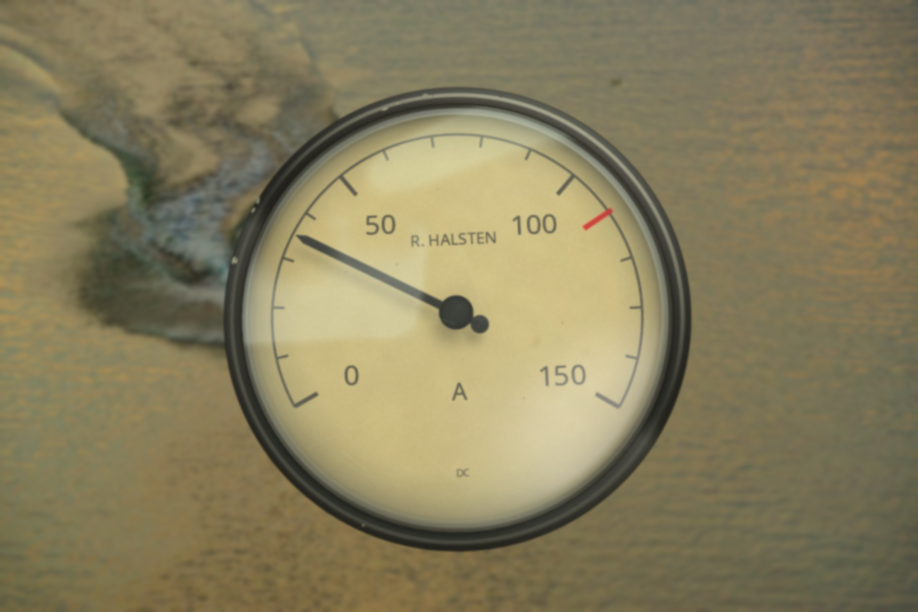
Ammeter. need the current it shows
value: 35 A
